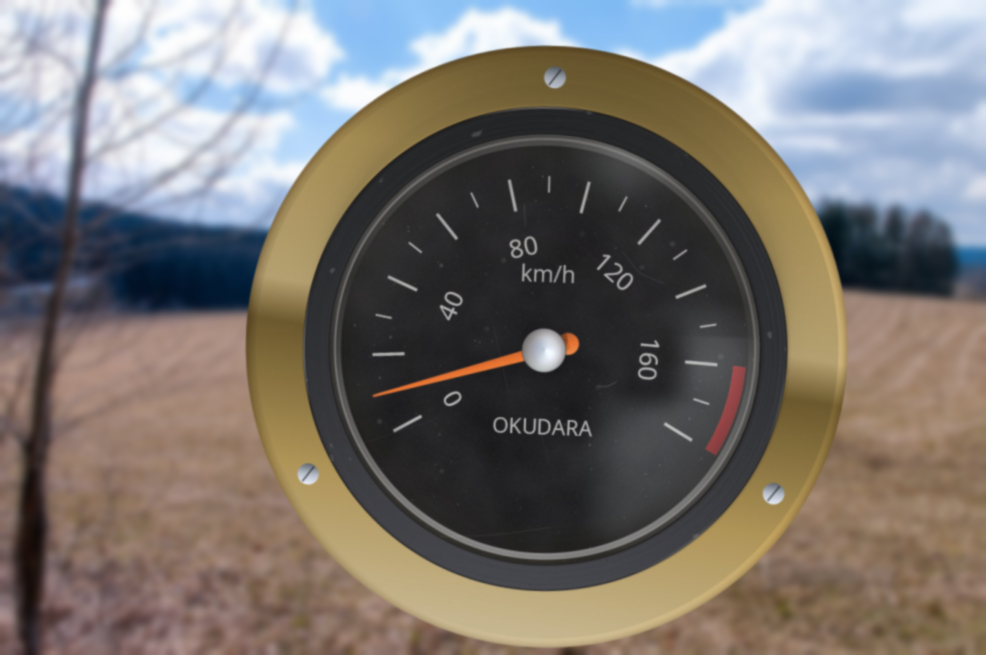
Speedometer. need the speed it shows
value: 10 km/h
